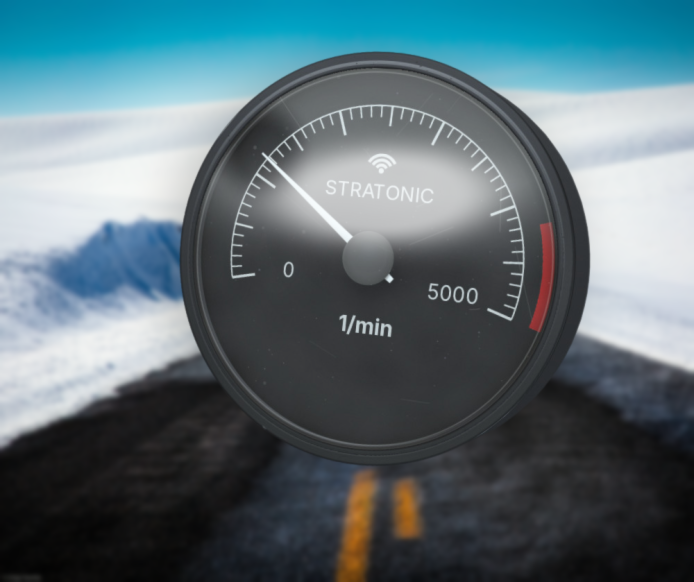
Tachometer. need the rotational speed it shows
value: 1200 rpm
